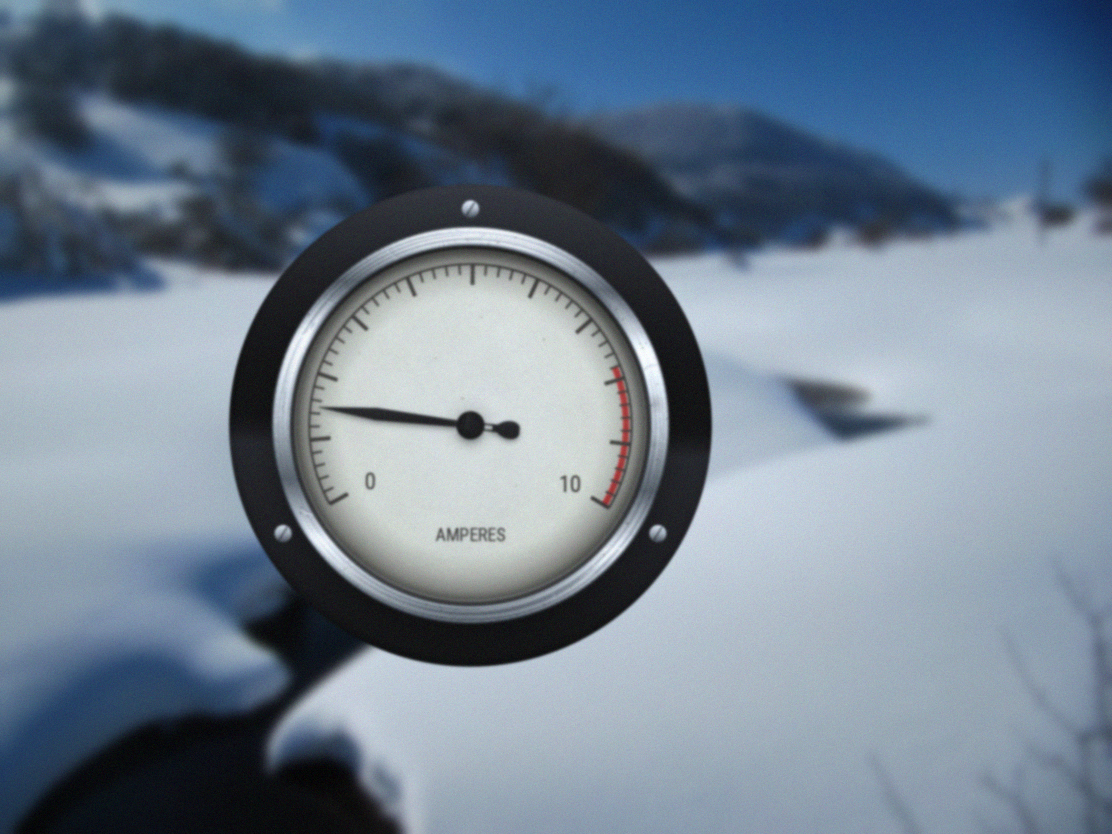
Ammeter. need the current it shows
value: 1.5 A
